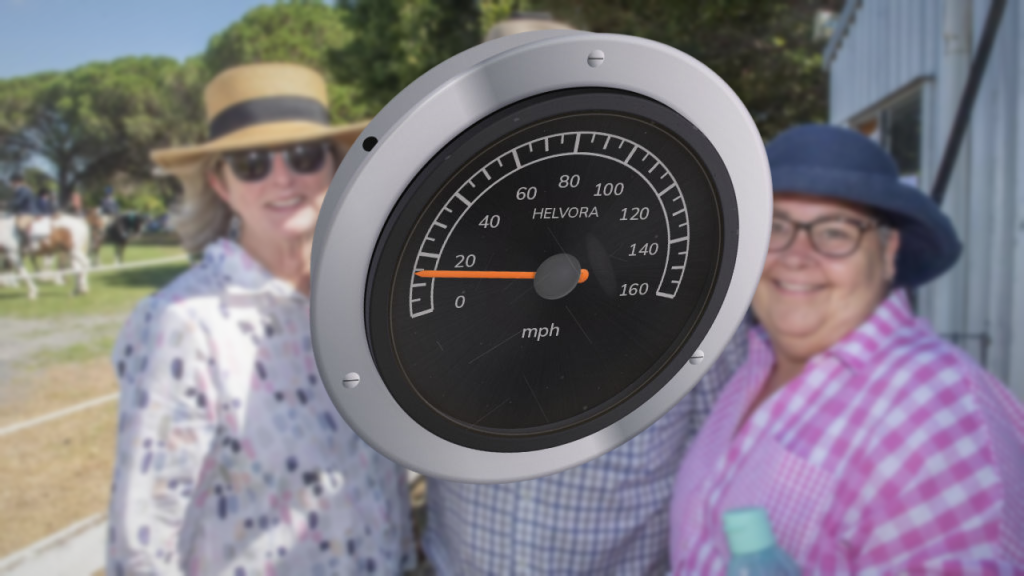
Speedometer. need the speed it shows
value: 15 mph
